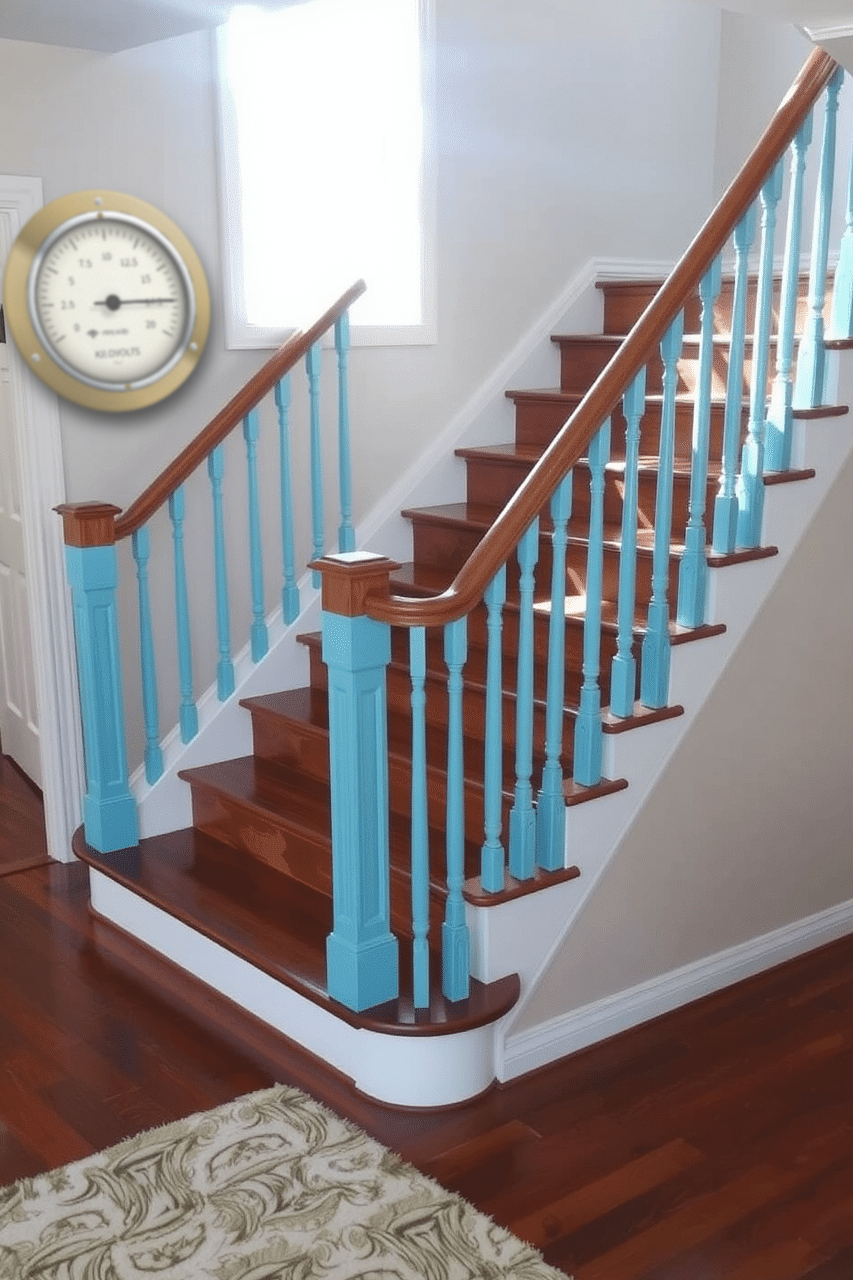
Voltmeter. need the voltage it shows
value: 17.5 kV
